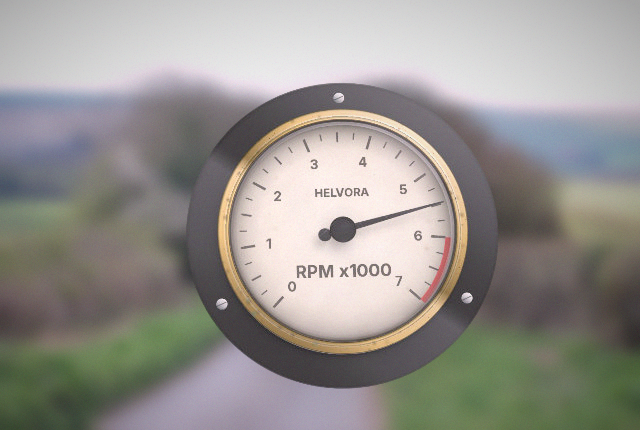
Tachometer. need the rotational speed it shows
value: 5500 rpm
